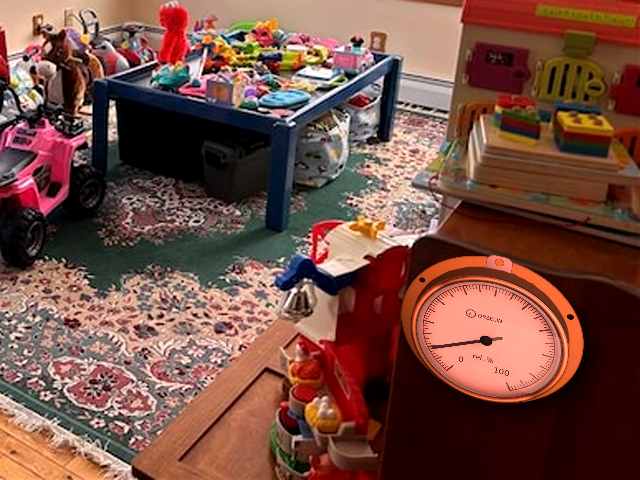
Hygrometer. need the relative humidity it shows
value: 10 %
